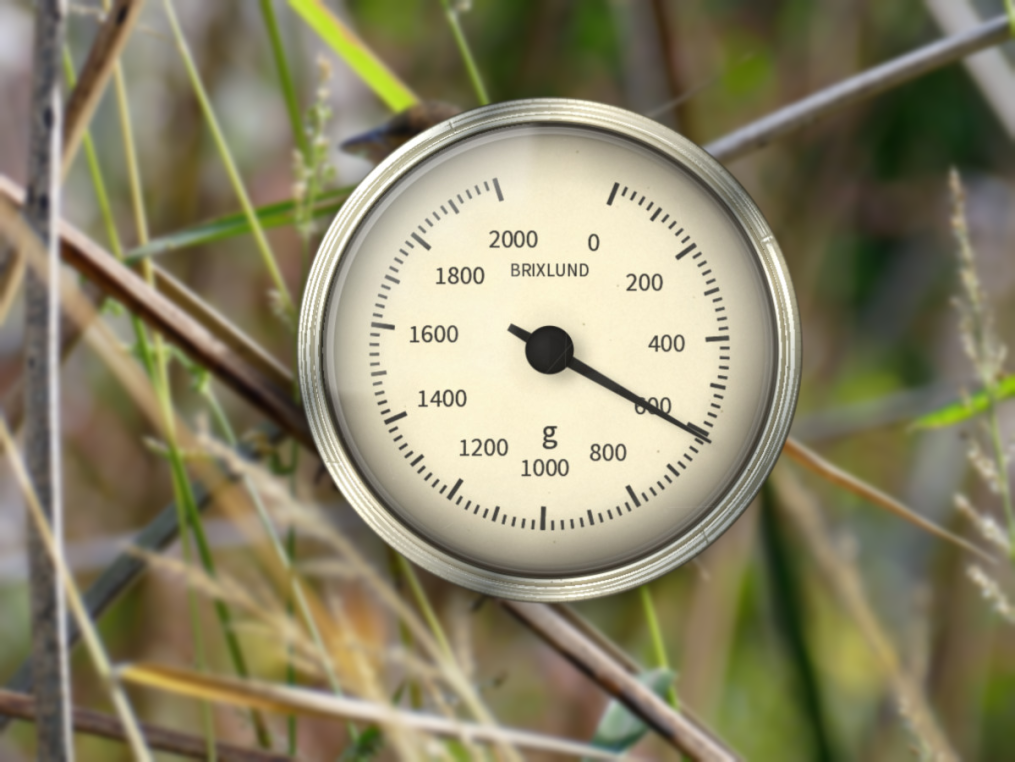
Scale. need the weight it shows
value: 610 g
